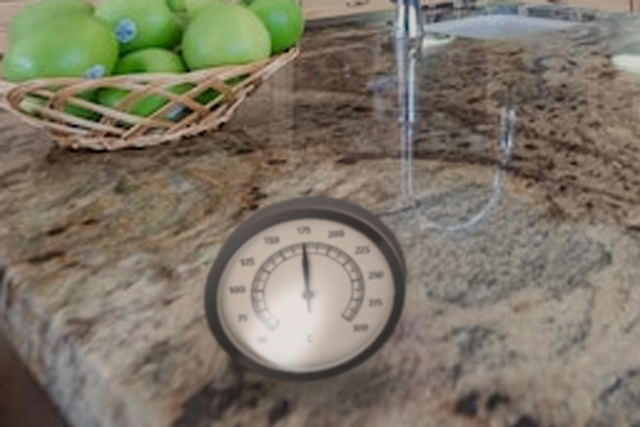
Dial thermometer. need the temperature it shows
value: 175 °C
